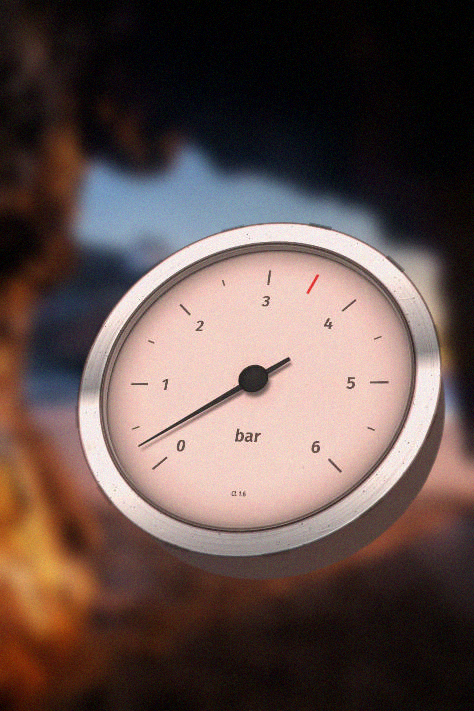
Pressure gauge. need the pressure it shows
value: 0.25 bar
